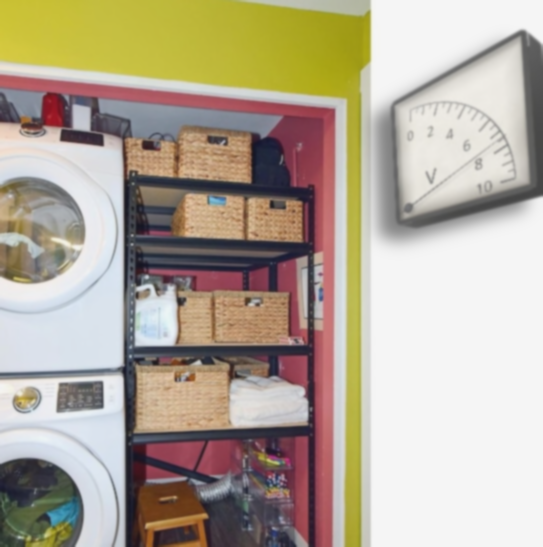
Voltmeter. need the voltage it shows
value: 7.5 V
